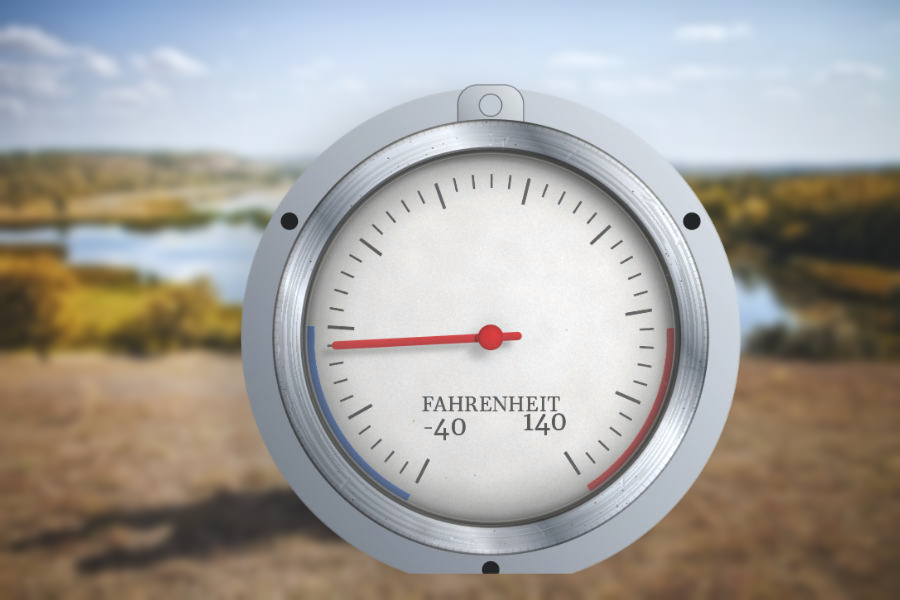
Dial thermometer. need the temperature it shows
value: -4 °F
